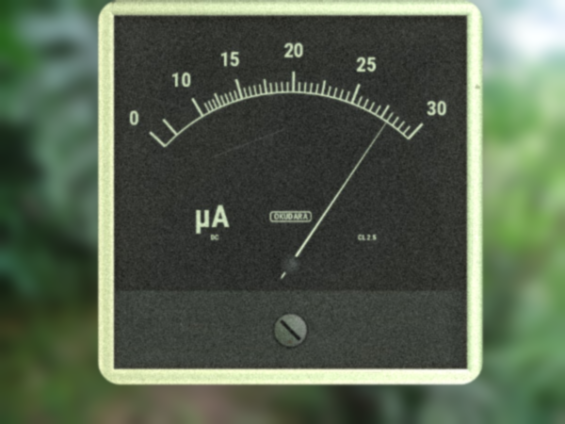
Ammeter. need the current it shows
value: 28 µA
